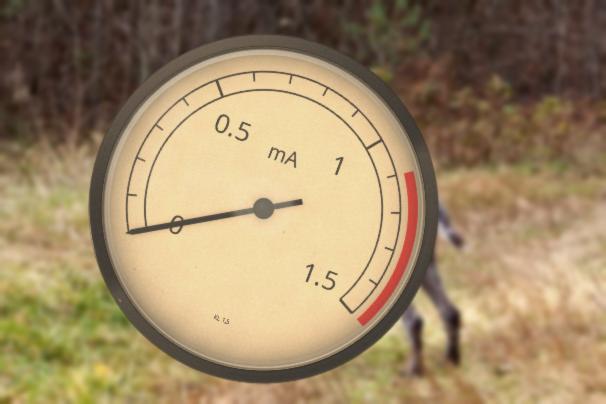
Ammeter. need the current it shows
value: 0 mA
